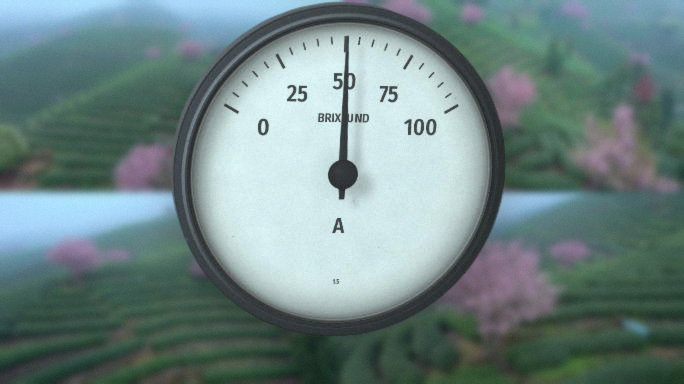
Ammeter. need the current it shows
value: 50 A
